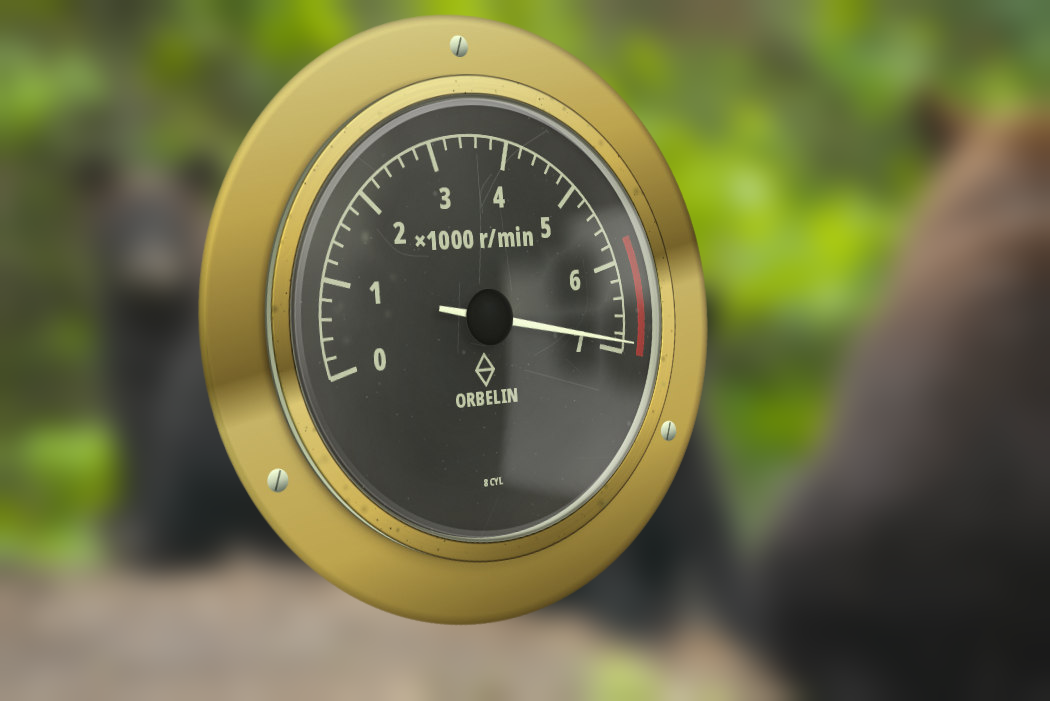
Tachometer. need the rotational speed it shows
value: 6900 rpm
